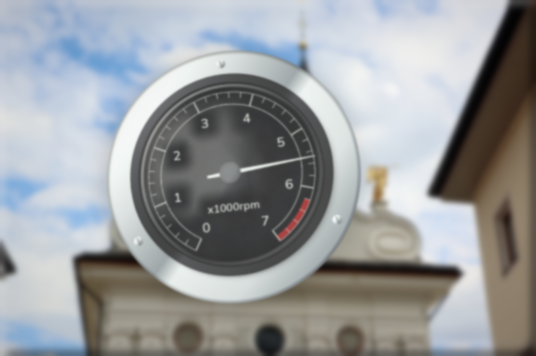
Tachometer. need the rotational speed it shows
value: 5500 rpm
